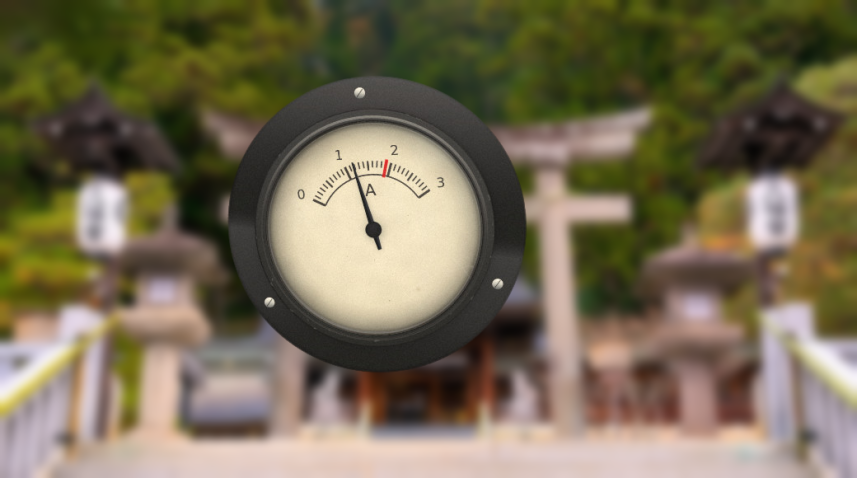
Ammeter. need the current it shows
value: 1.2 A
